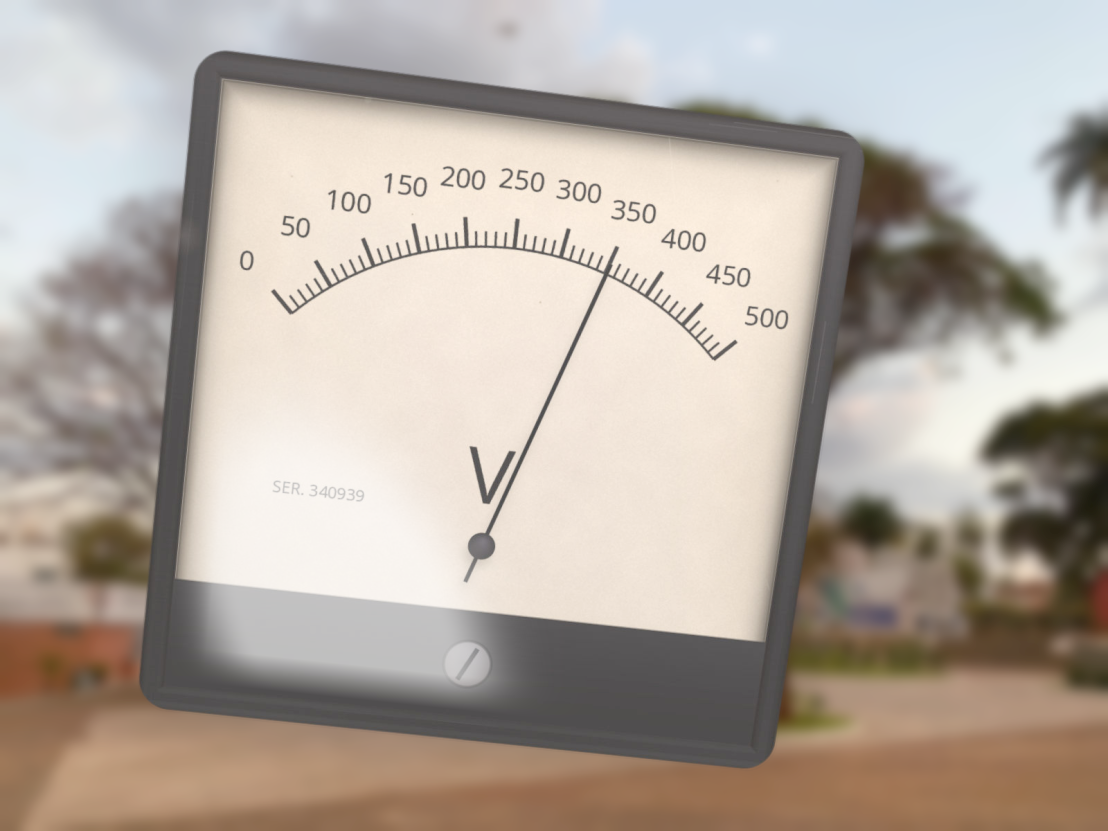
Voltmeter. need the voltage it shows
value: 350 V
